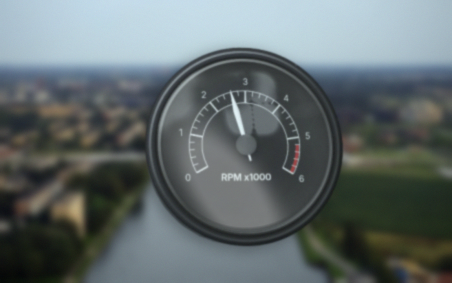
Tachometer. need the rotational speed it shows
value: 2600 rpm
